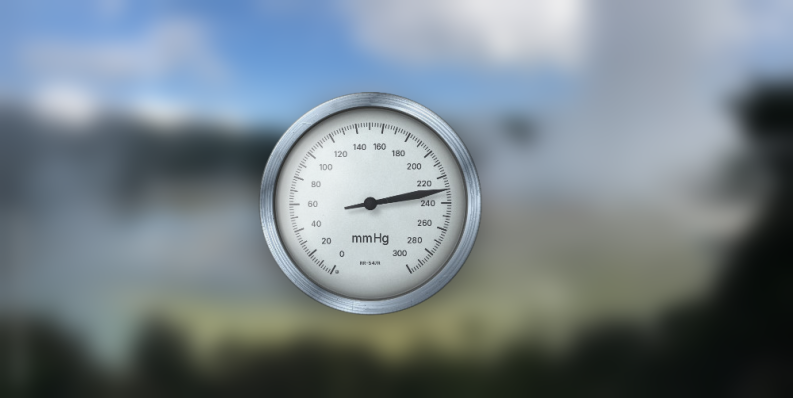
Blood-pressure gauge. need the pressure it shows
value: 230 mmHg
